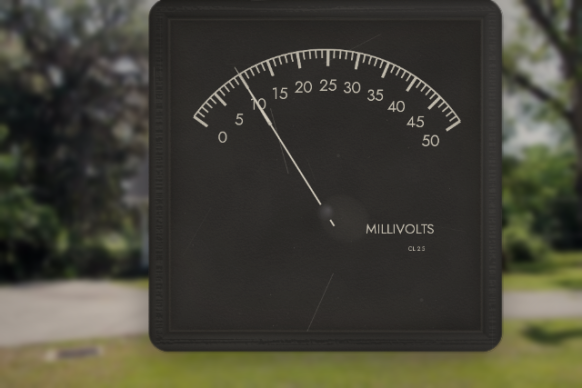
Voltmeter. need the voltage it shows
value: 10 mV
